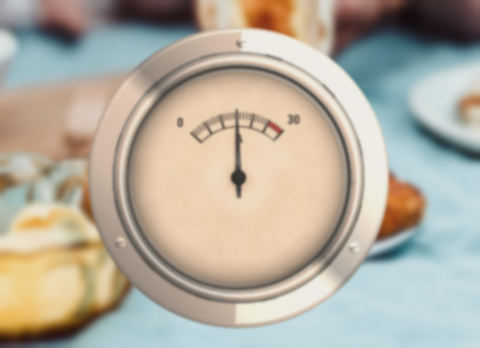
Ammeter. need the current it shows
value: 15 A
